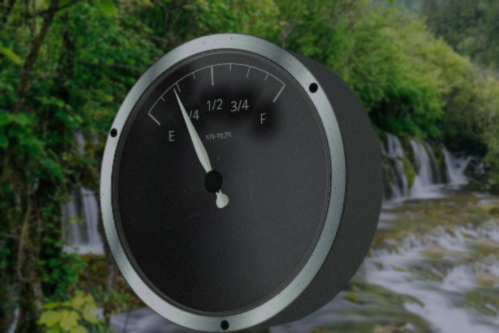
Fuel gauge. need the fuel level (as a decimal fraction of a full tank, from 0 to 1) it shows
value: 0.25
